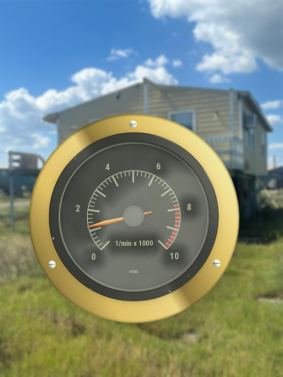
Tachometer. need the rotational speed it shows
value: 1200 rpm
